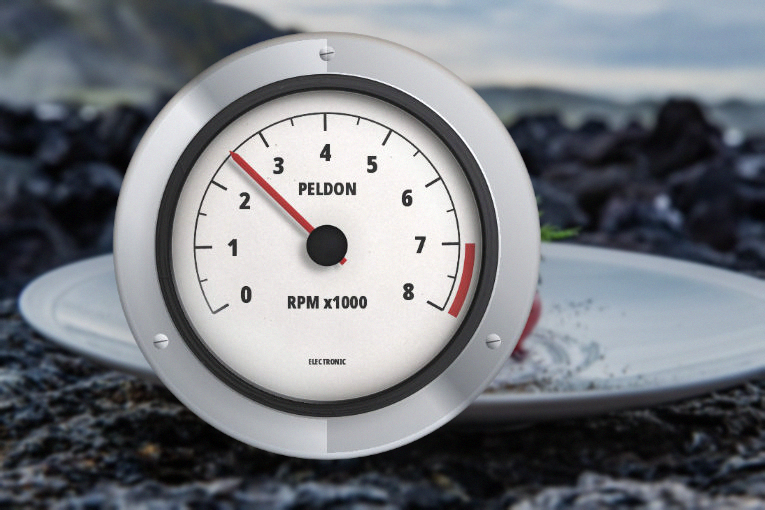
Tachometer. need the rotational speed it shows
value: 2500 rpm
